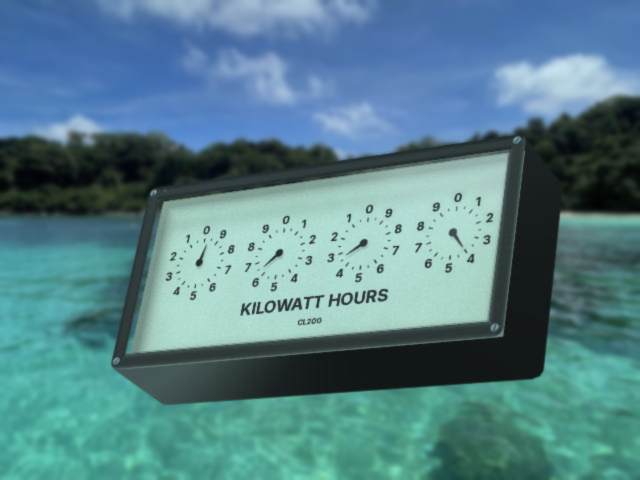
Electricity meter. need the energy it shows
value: 9634 kWh
